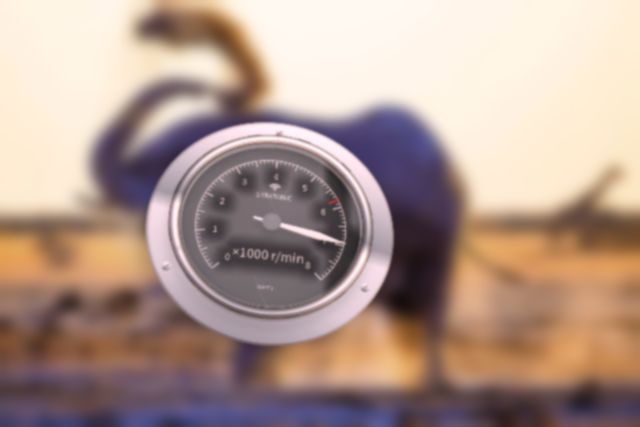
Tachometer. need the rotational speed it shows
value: 7000 rpm
